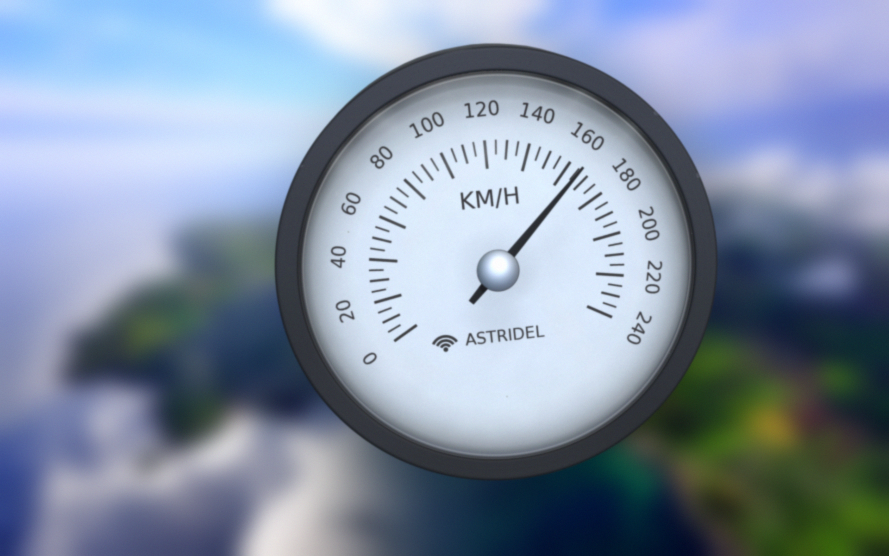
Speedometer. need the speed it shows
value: 165 km/h
